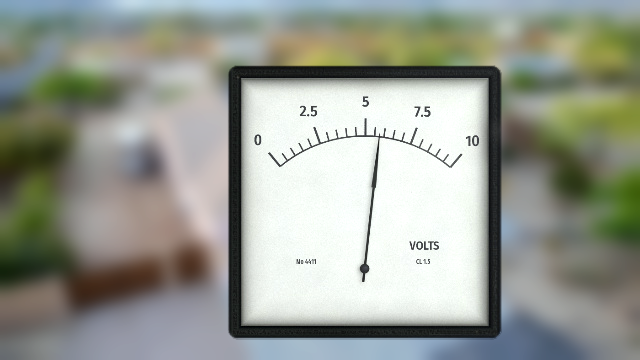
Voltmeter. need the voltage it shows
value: 5.75 V
